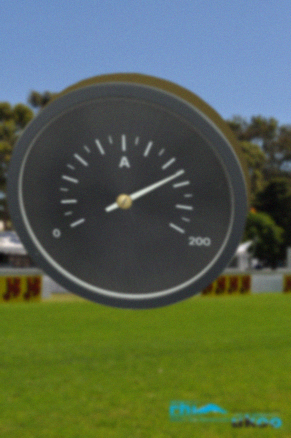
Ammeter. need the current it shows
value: 150 A
